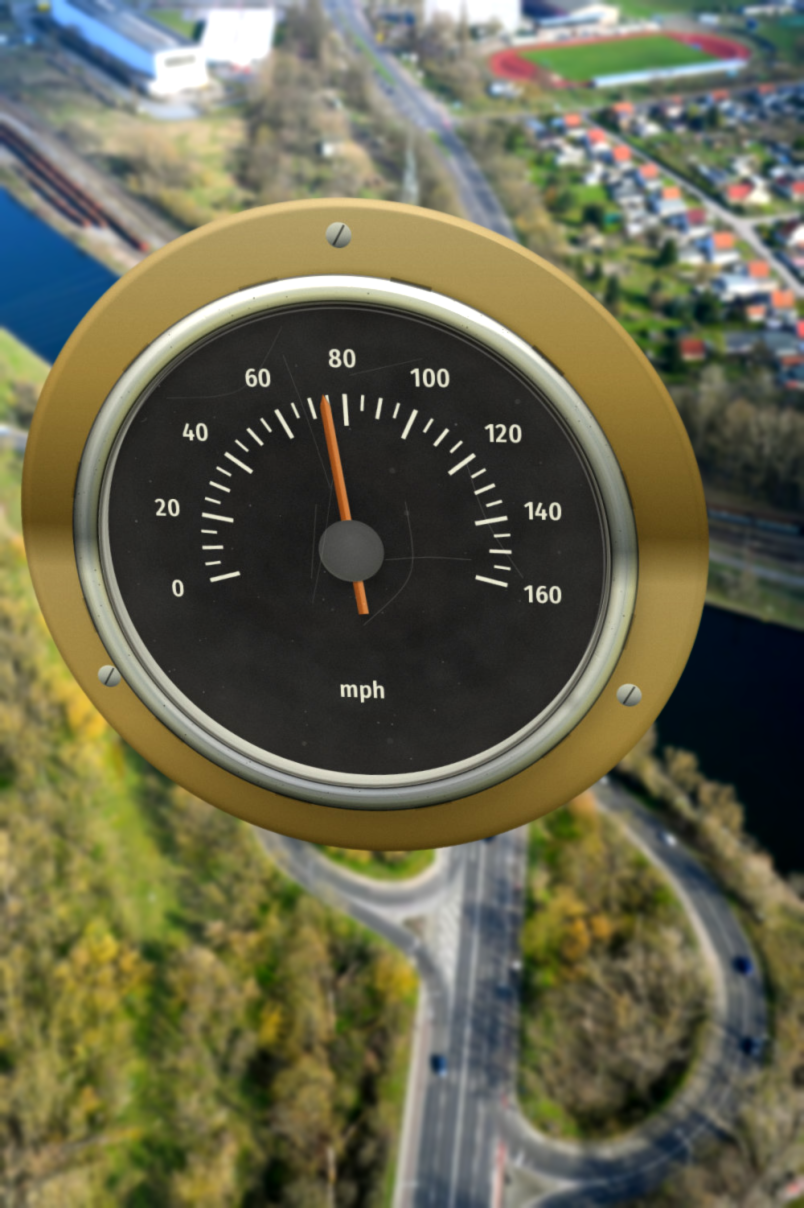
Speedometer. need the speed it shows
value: 75 mph
